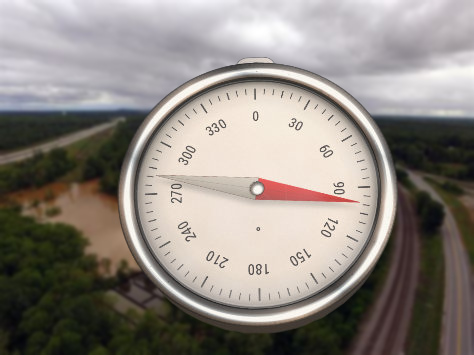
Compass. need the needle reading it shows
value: 100 °
